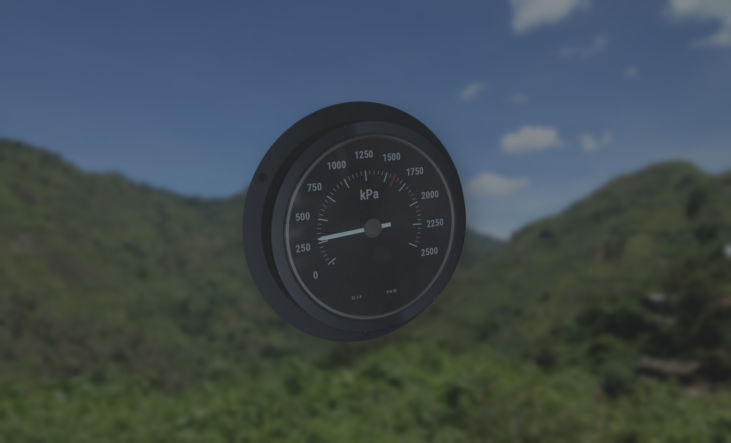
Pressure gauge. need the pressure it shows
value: 300 kPa
